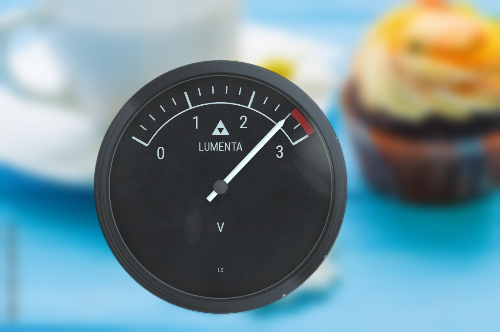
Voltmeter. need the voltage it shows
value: 2.6 V
